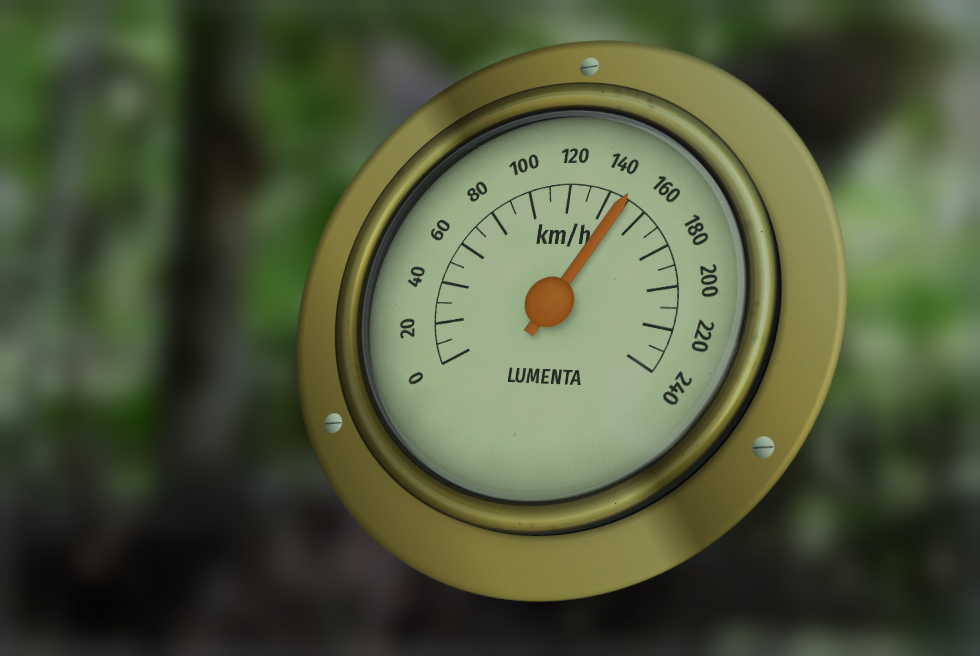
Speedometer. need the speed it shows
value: 150 km/h
